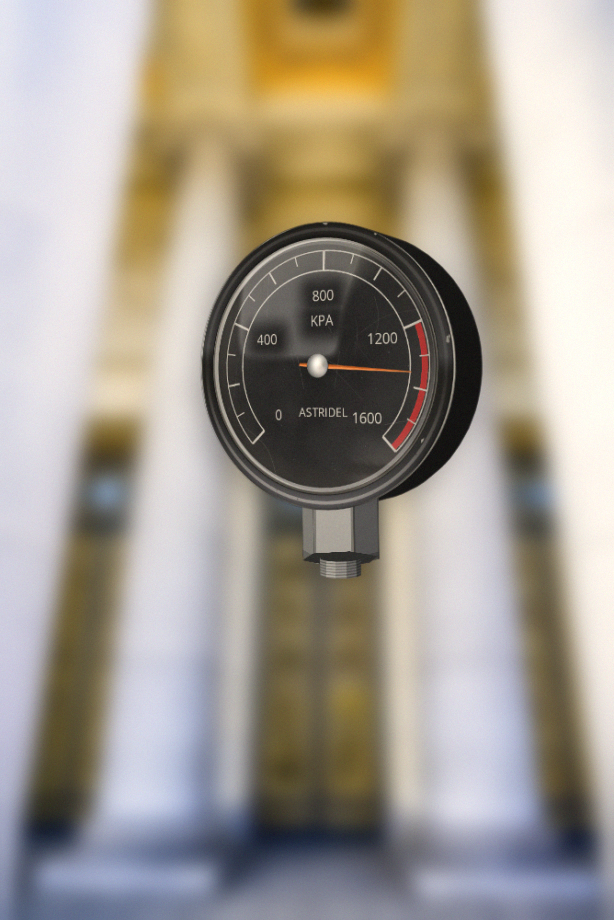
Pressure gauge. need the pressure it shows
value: 1350 kPa
